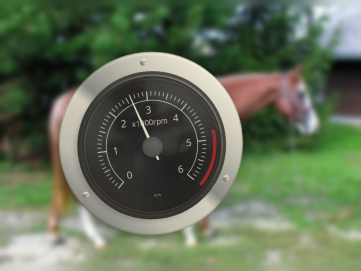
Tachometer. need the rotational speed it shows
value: 2600 rpm
